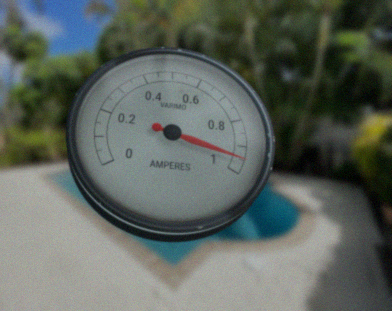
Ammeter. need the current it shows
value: 0.95 A
